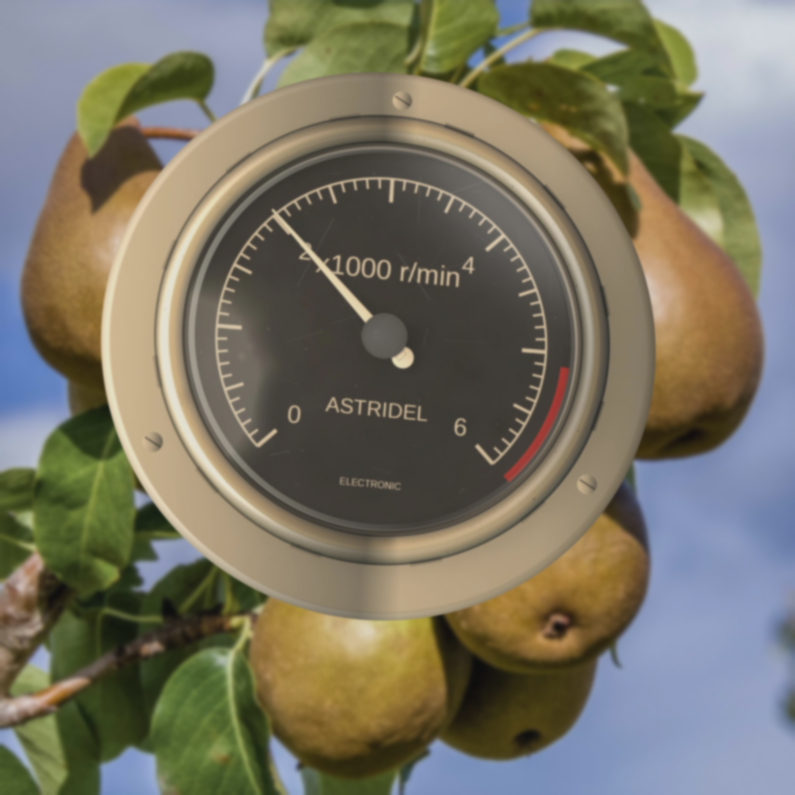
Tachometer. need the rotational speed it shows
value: 2000 rpm
